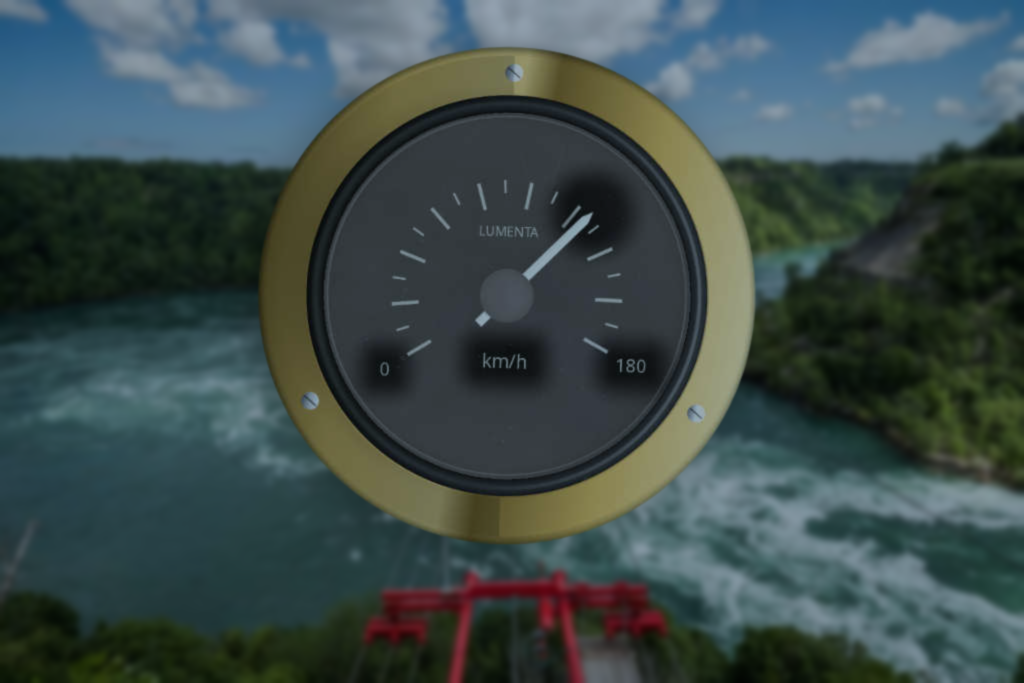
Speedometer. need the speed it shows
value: 125 km/h
